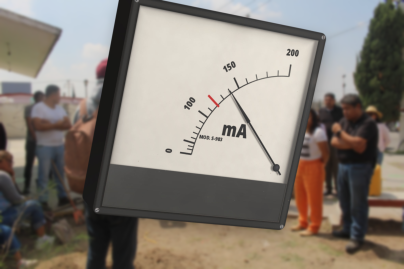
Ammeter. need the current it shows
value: 140 mA
